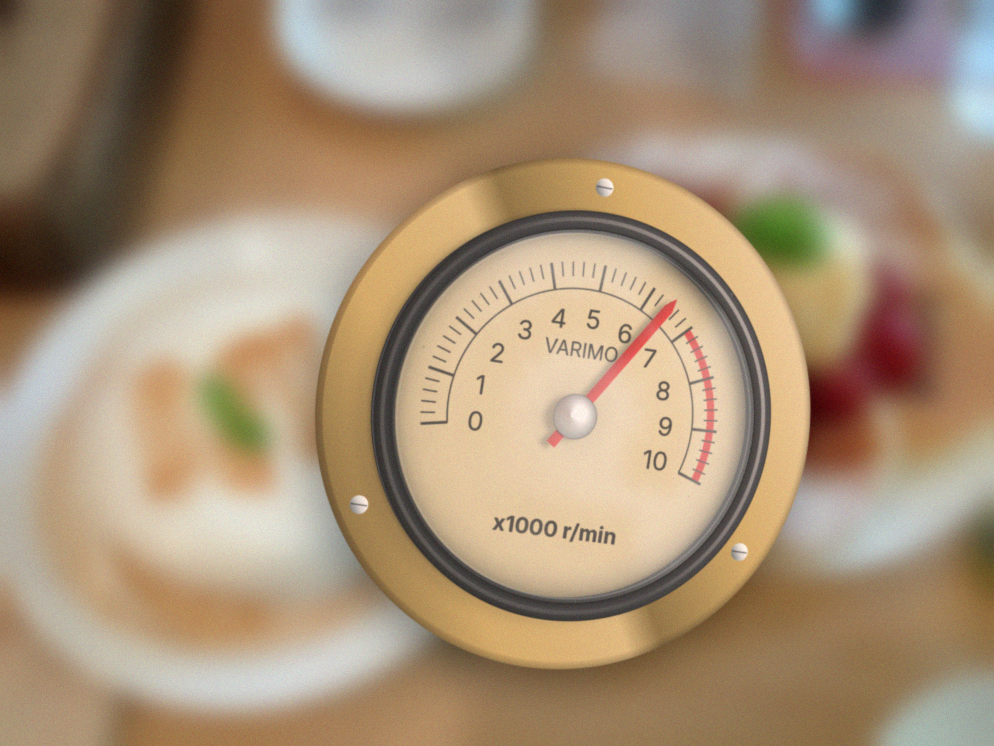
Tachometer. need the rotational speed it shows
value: 6400 rpm
